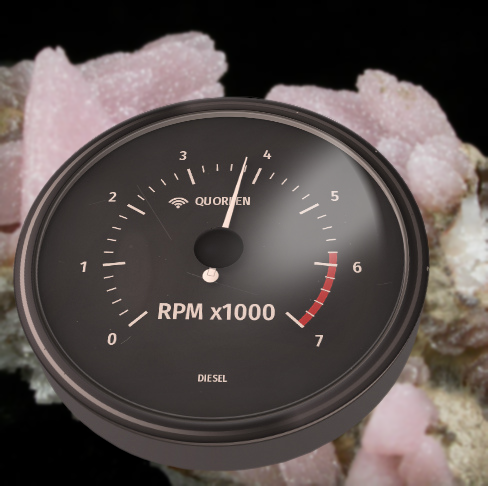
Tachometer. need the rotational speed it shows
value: 3800 rpm
